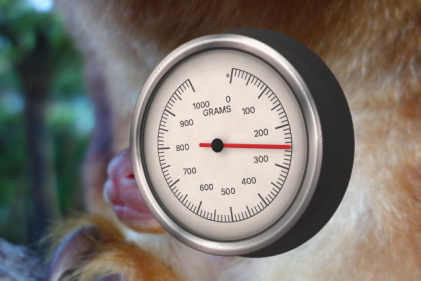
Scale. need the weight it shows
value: 250 g
